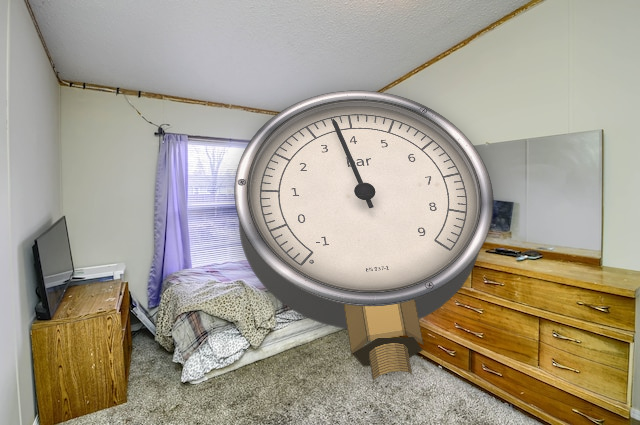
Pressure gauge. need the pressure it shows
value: 3.6 bar
